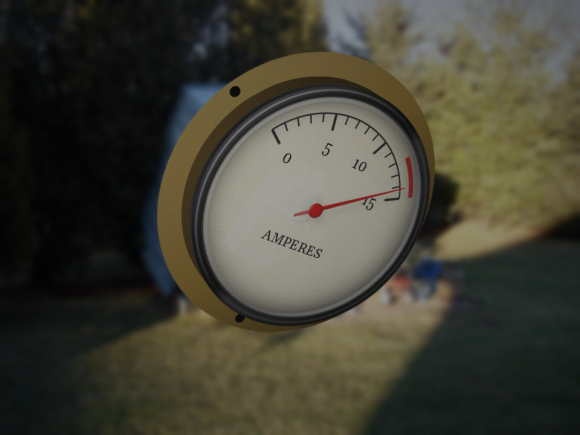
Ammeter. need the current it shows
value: 14 A
